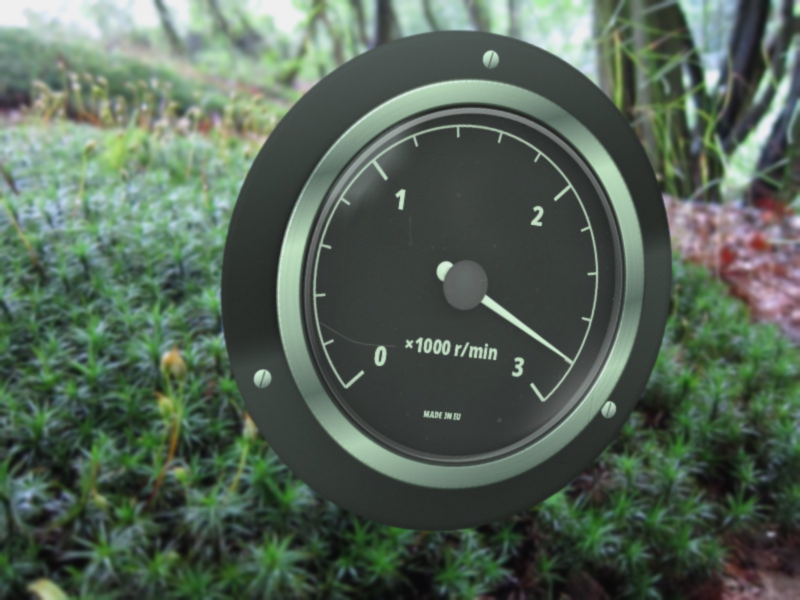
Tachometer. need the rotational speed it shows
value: 2800 rpm
